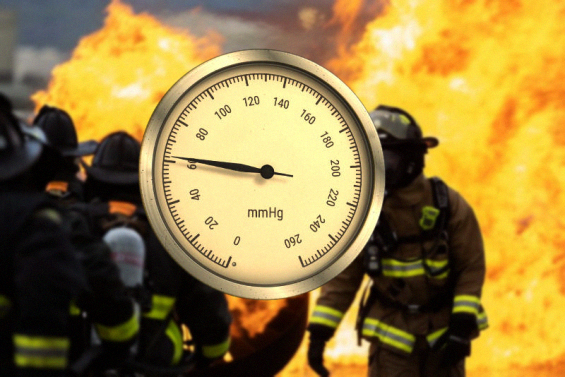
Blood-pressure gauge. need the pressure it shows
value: 62 mmHg
